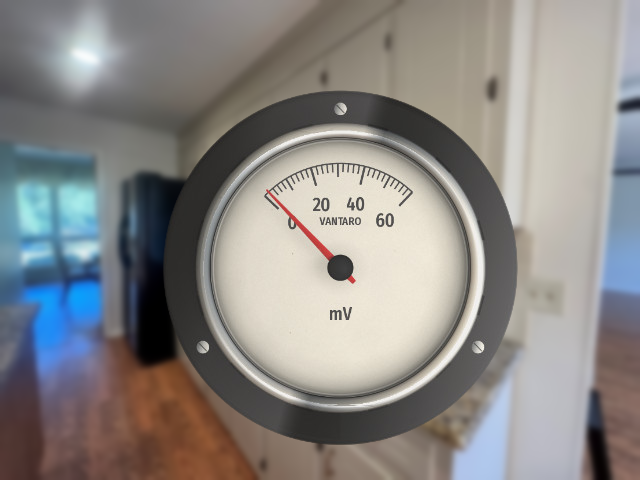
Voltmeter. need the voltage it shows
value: 2 mV
